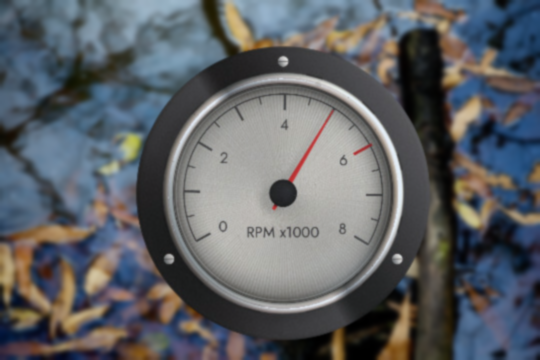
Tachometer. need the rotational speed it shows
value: 5000 rpm
